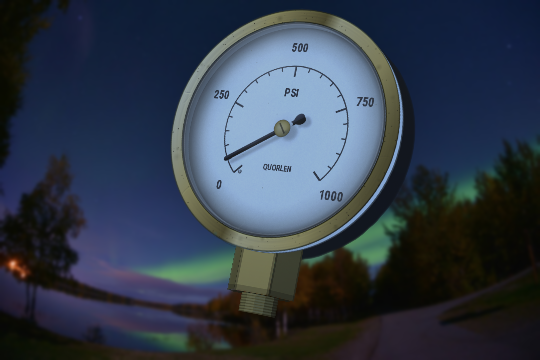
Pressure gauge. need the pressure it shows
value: 50 psi
